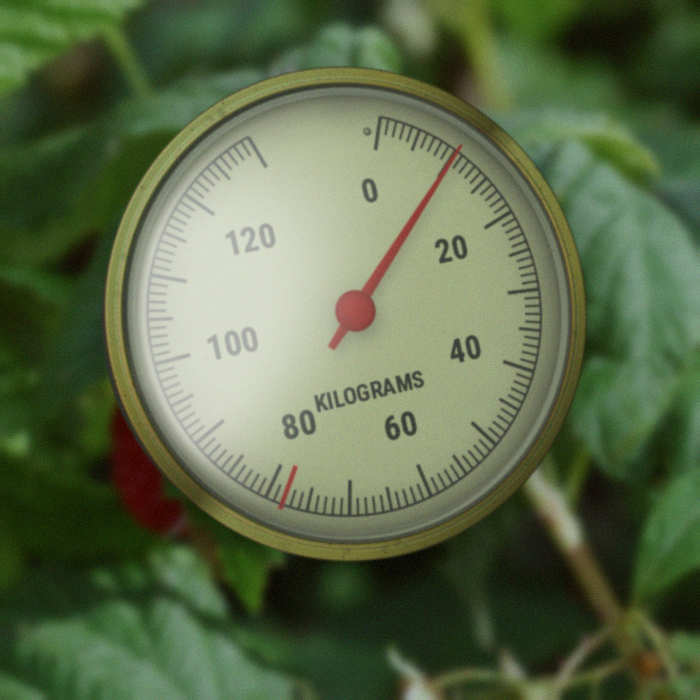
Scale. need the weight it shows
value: 10 kg
